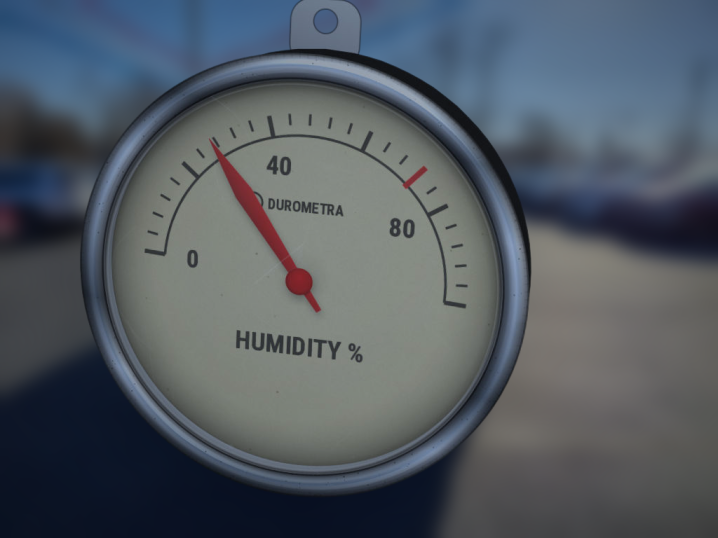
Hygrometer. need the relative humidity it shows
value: 28 %
